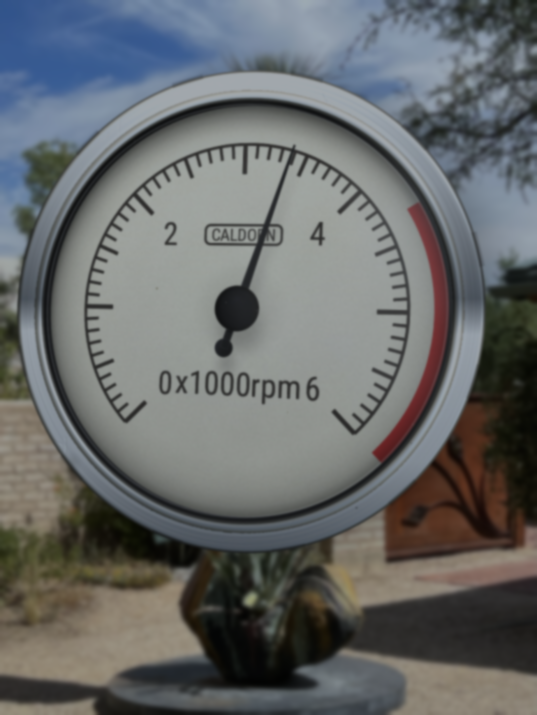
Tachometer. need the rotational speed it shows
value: 3400 rpm
